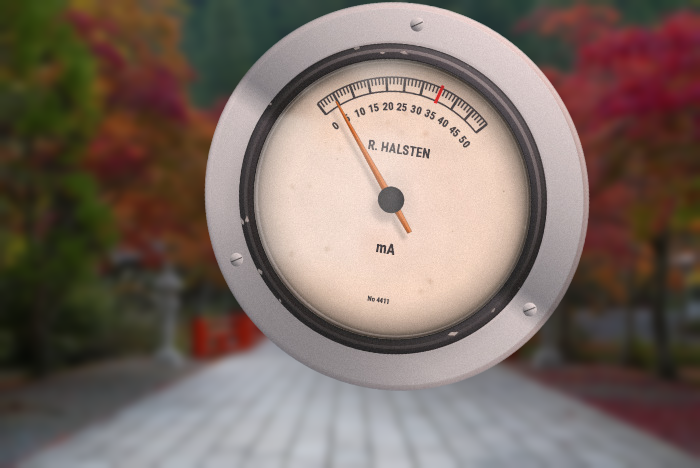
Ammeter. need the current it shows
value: 5 mA
